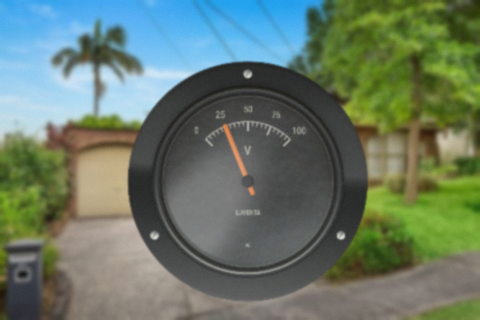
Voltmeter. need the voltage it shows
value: 25 V
